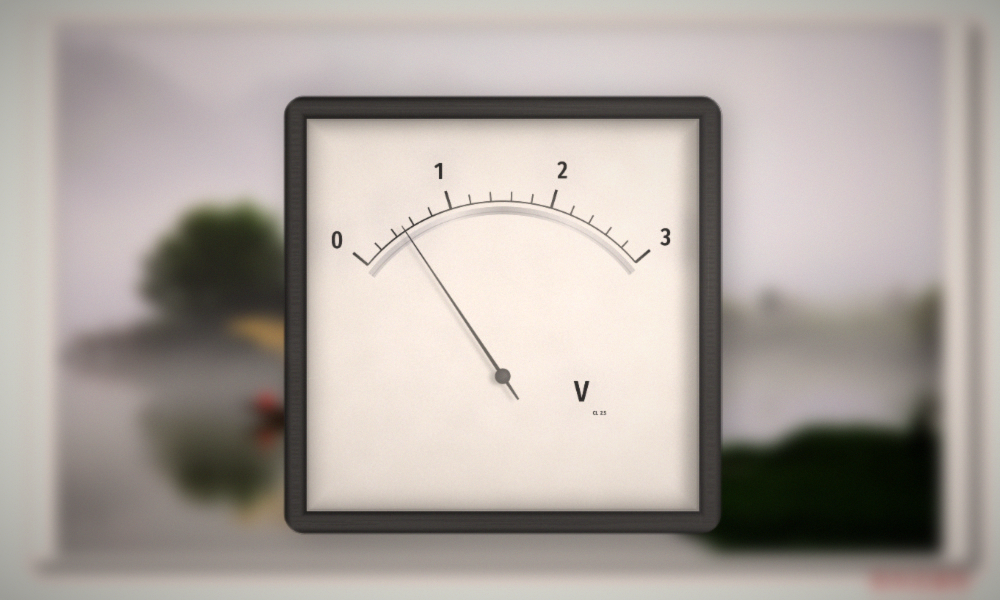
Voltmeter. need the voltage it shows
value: 0.5 V
